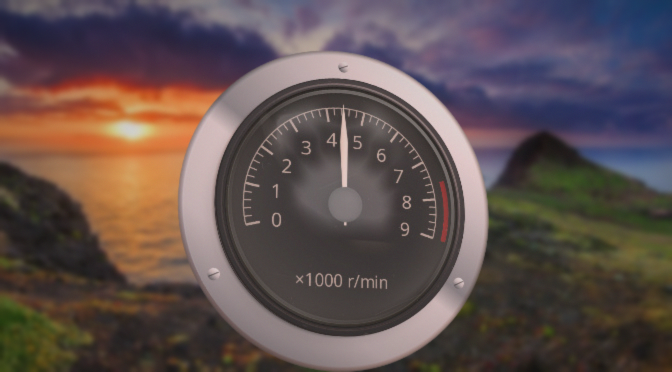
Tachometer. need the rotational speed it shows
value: 4400 rpm
